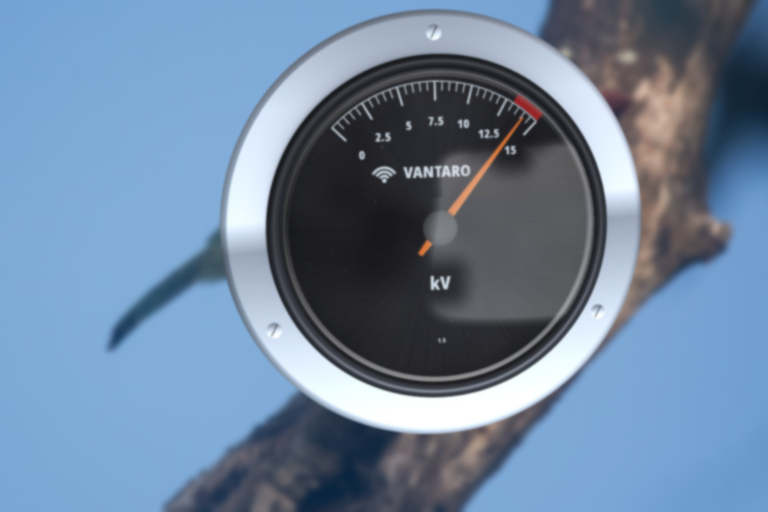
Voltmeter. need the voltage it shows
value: 14 kV
